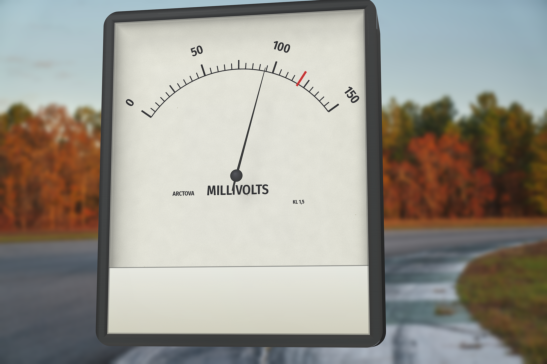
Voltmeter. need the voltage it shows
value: 95 mV
